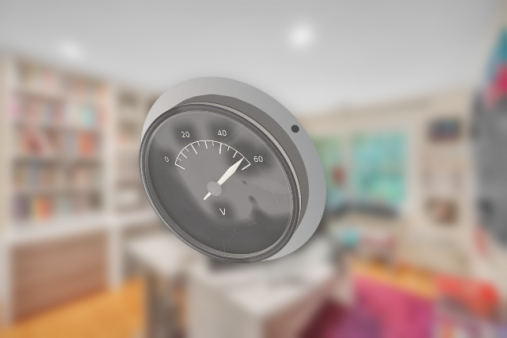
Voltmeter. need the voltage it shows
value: 55 V
